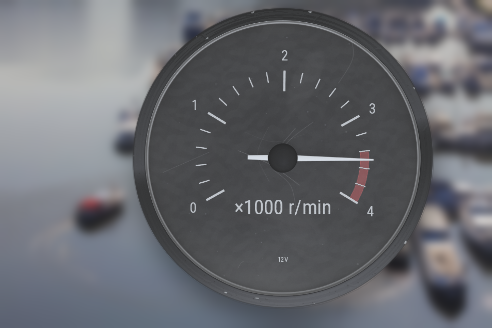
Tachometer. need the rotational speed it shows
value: 3500 rpm
